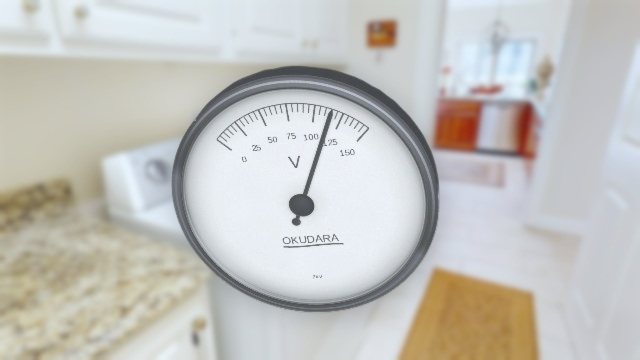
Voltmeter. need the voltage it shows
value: 115 V
